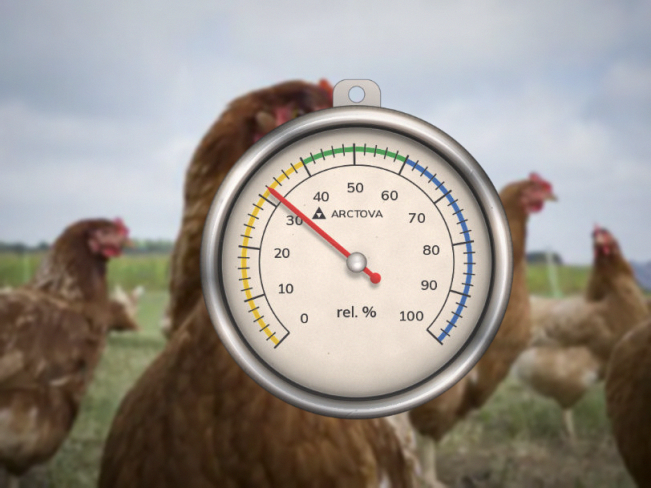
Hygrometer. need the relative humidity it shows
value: 32 %
